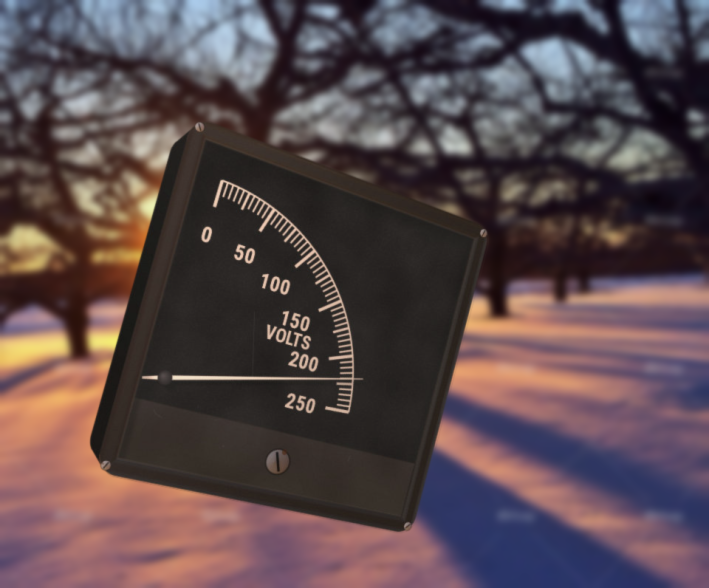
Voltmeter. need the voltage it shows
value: 220 V
